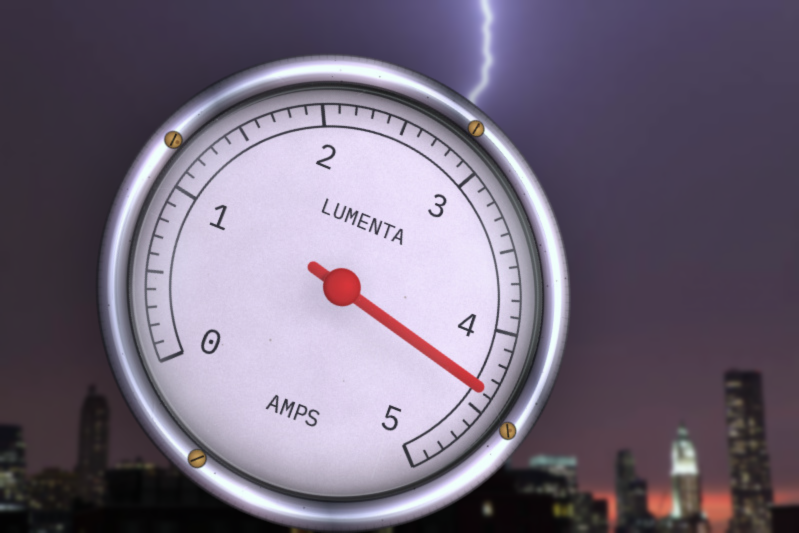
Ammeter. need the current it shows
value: 4.4 A
